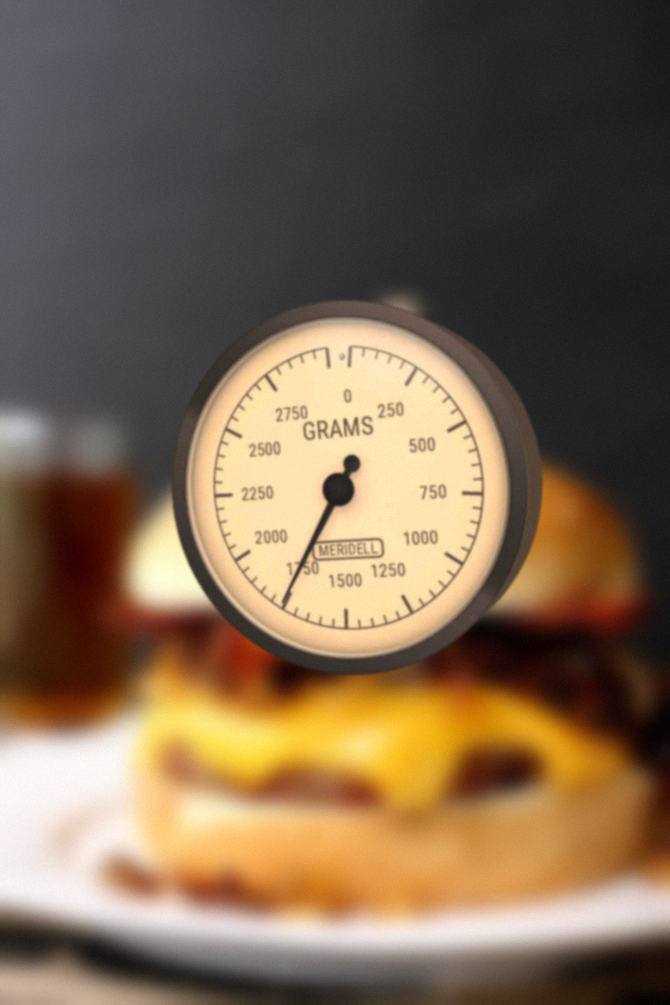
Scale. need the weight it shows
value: 1750 g
